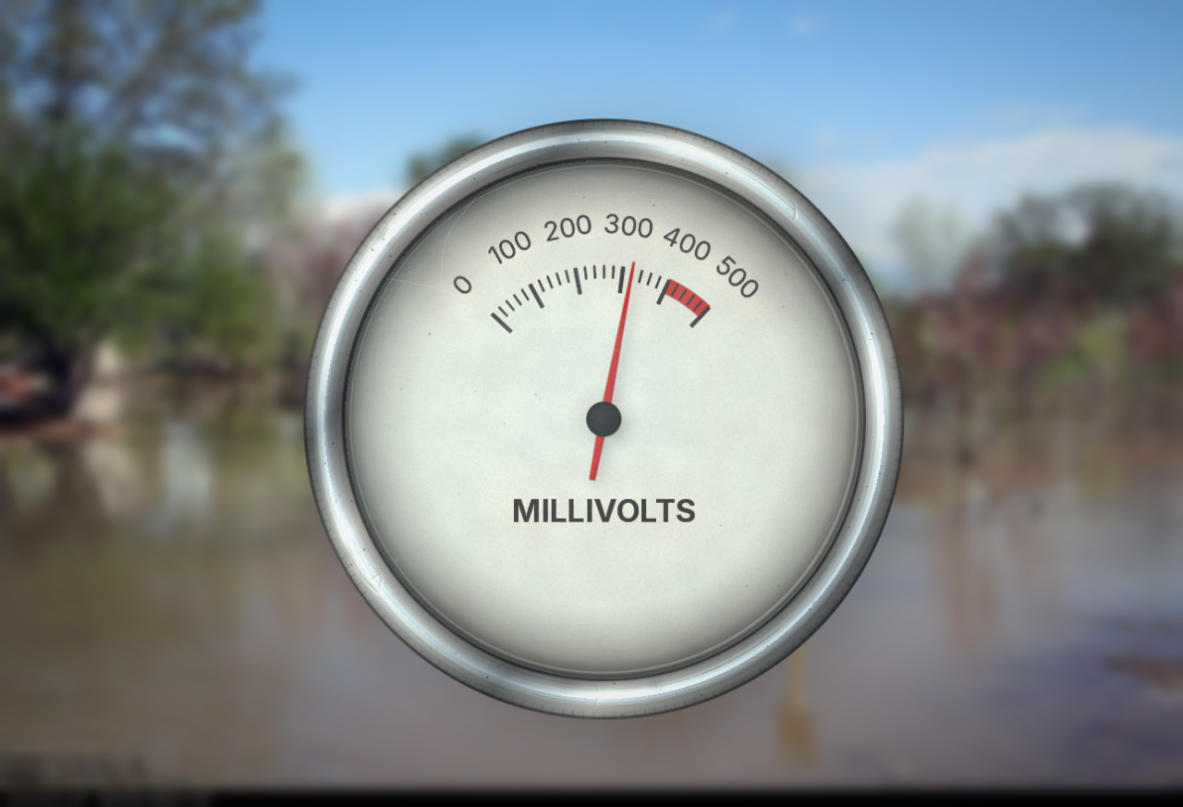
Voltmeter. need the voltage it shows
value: 320 mV
